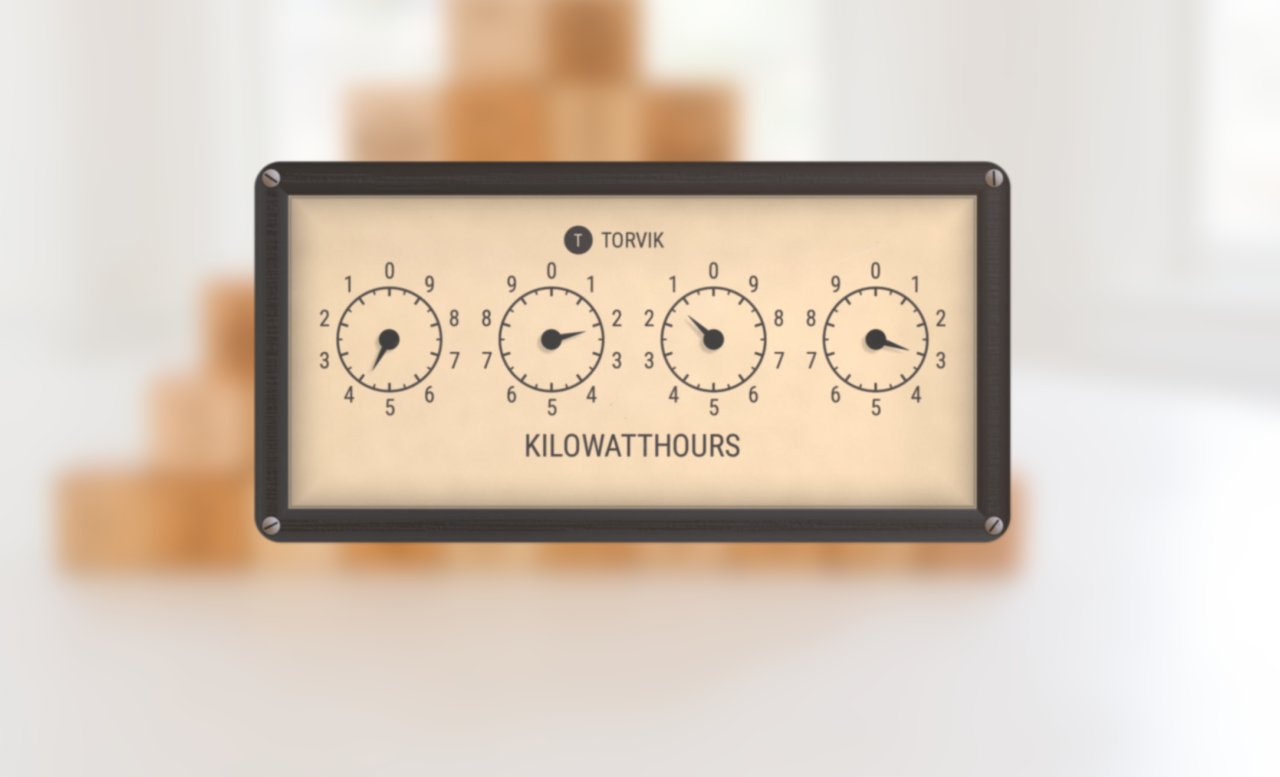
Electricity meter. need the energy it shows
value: 4213 kWh
